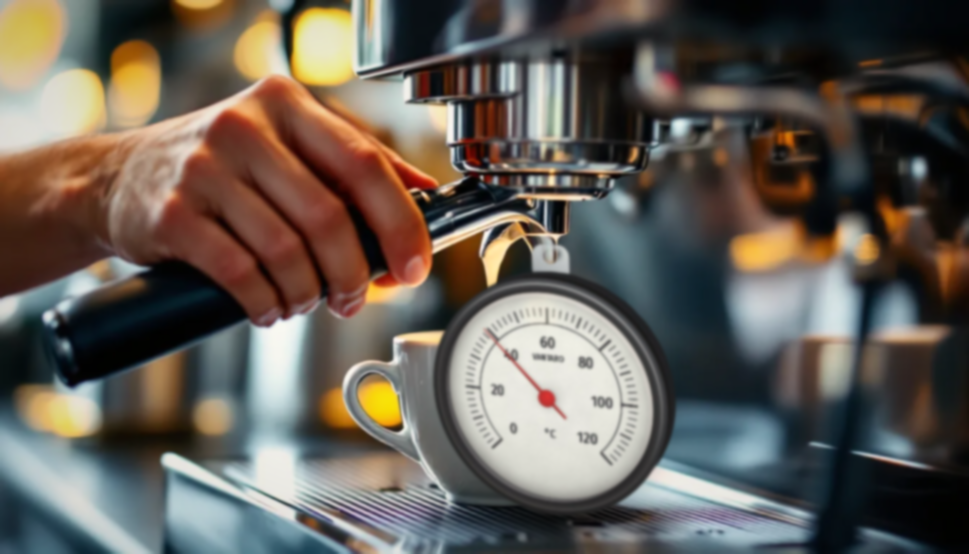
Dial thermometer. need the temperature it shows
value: 40 °C
